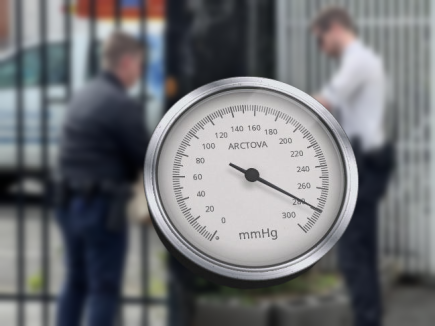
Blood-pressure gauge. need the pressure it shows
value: 280 mmHg
